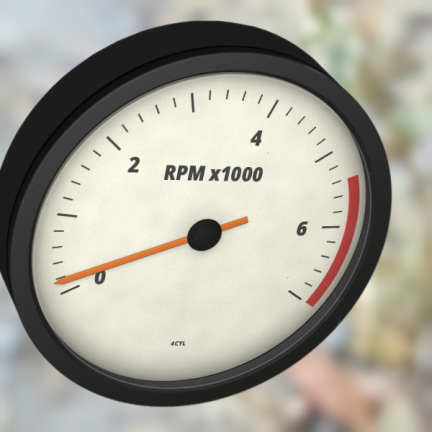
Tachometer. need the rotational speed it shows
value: 200 rpm
